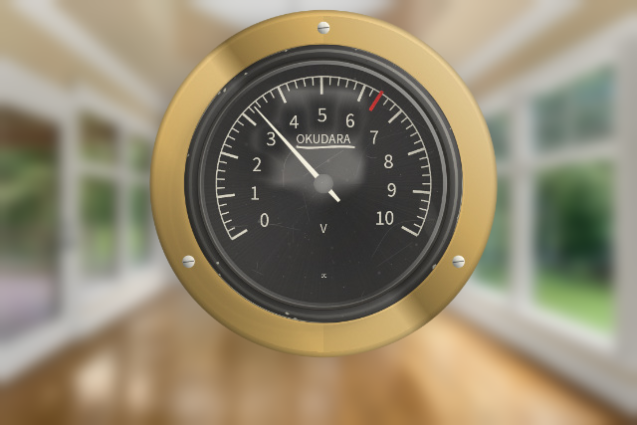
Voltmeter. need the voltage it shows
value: 3.3 V
